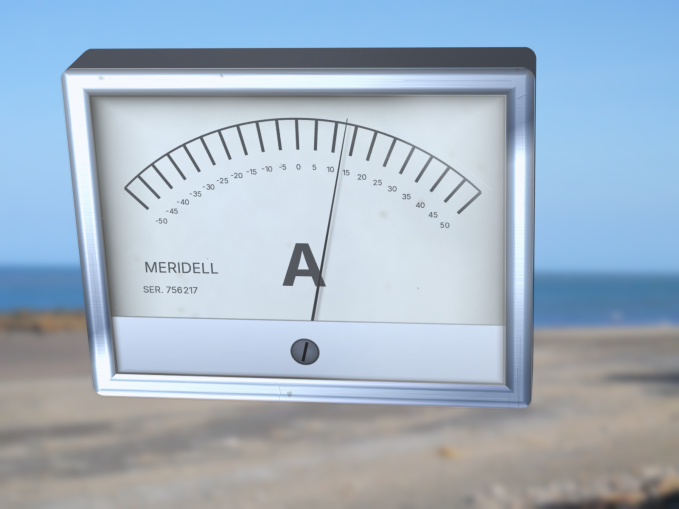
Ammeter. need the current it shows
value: 12.5 A
